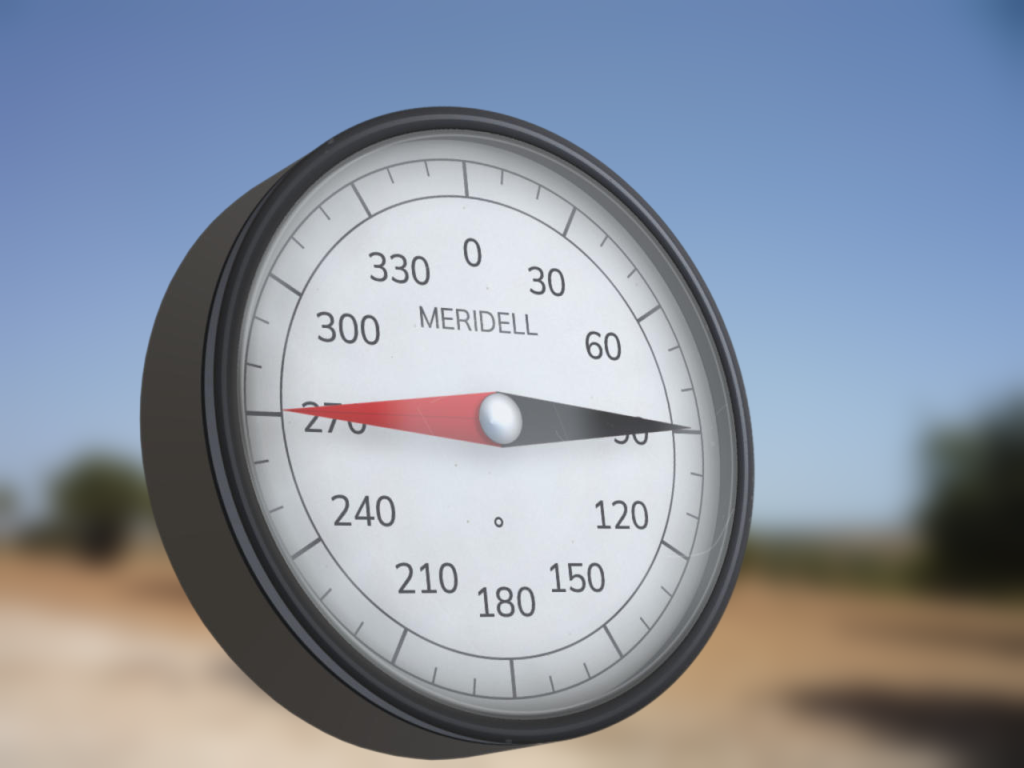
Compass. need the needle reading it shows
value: 270 °
